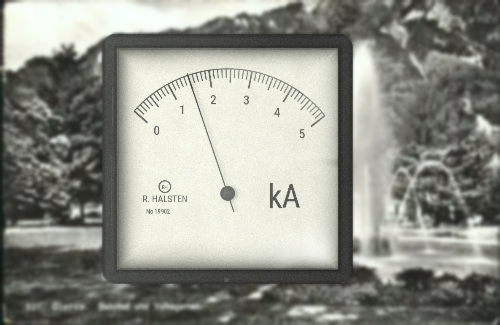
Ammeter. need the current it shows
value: 1.5 kA
